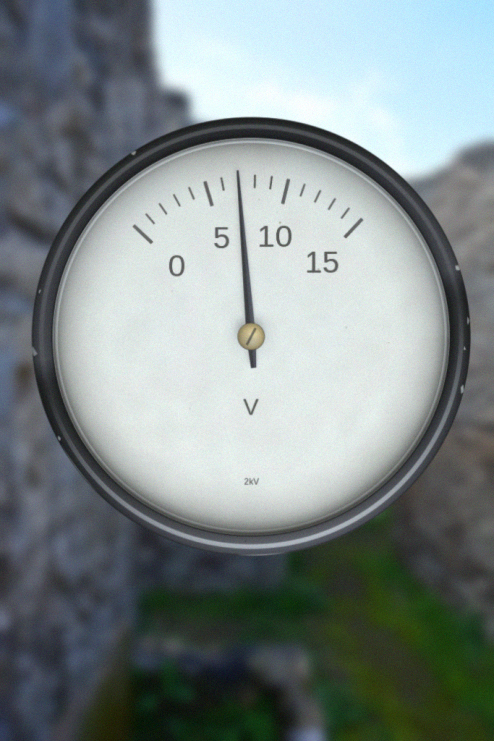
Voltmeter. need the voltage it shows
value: 7 V
